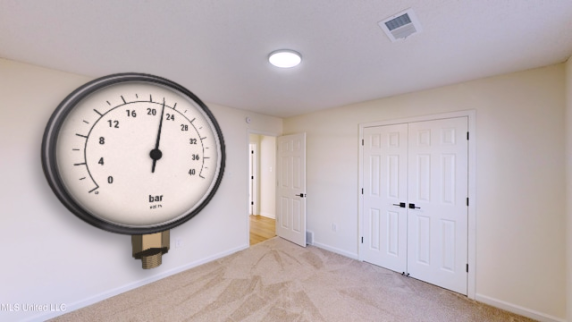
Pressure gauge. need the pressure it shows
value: 22 bar
